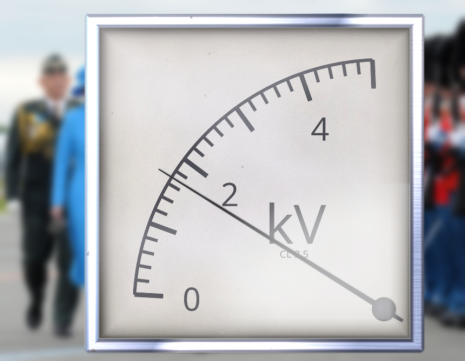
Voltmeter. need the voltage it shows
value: 1.7 kV
